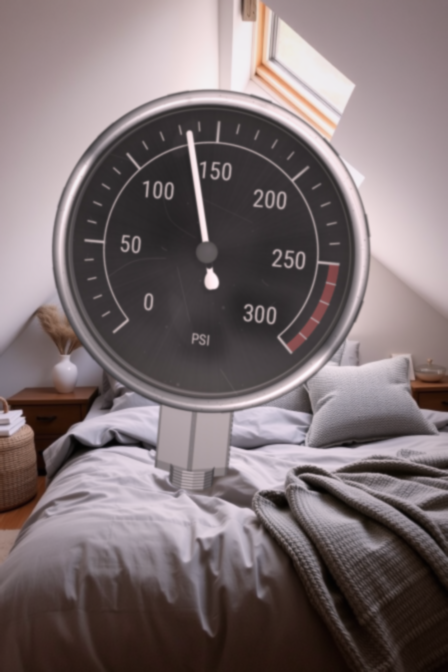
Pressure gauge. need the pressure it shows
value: 135 psi
